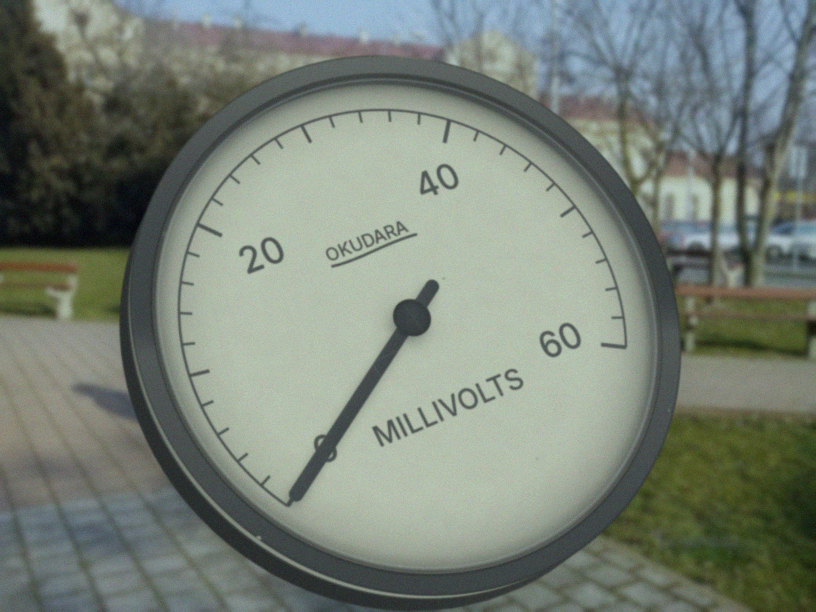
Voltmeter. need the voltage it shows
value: 0 mV
